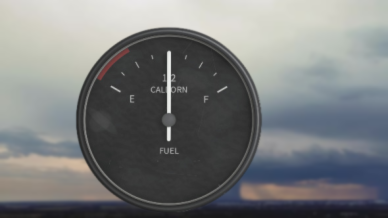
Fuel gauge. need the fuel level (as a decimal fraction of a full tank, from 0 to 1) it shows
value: 0.5
